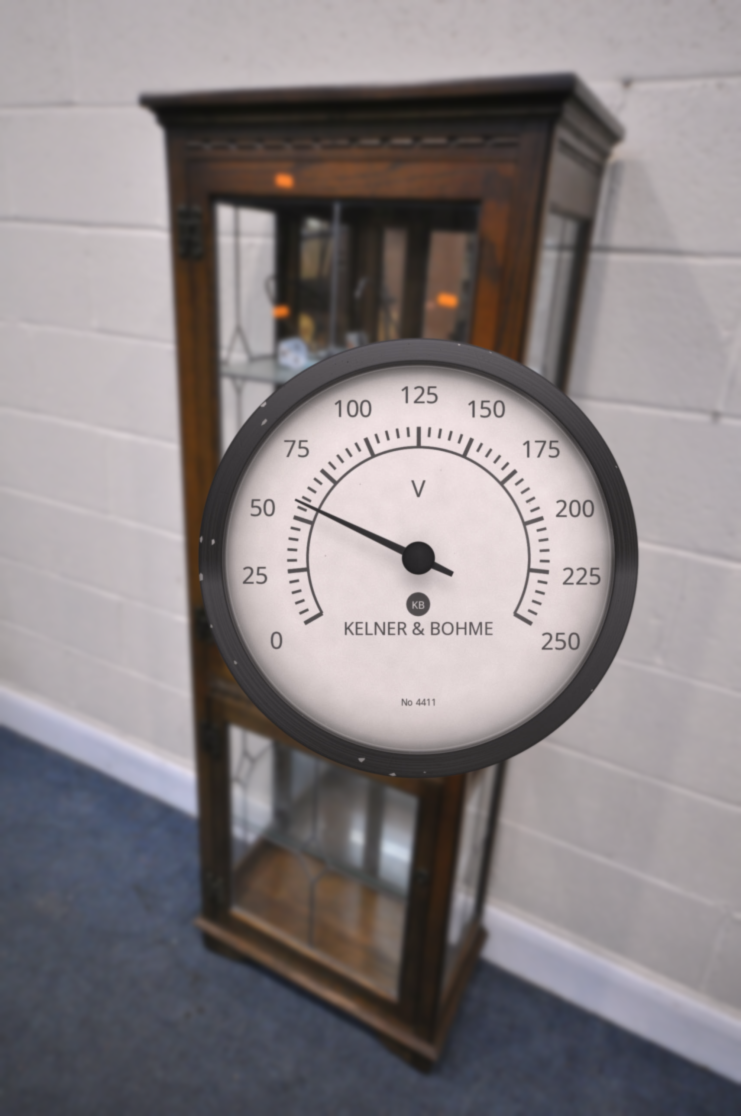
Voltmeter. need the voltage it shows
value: 57.5 V
